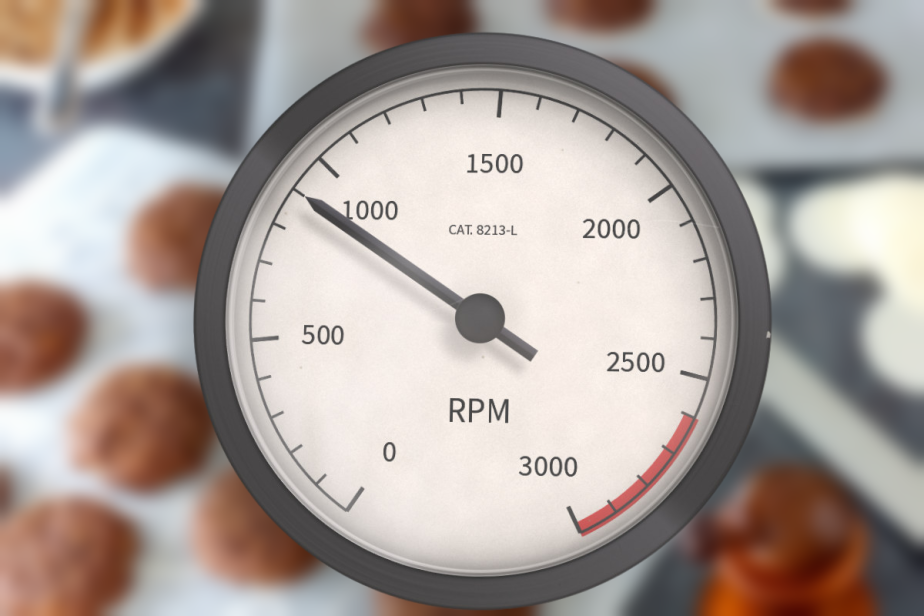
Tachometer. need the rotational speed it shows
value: 900 rpm
